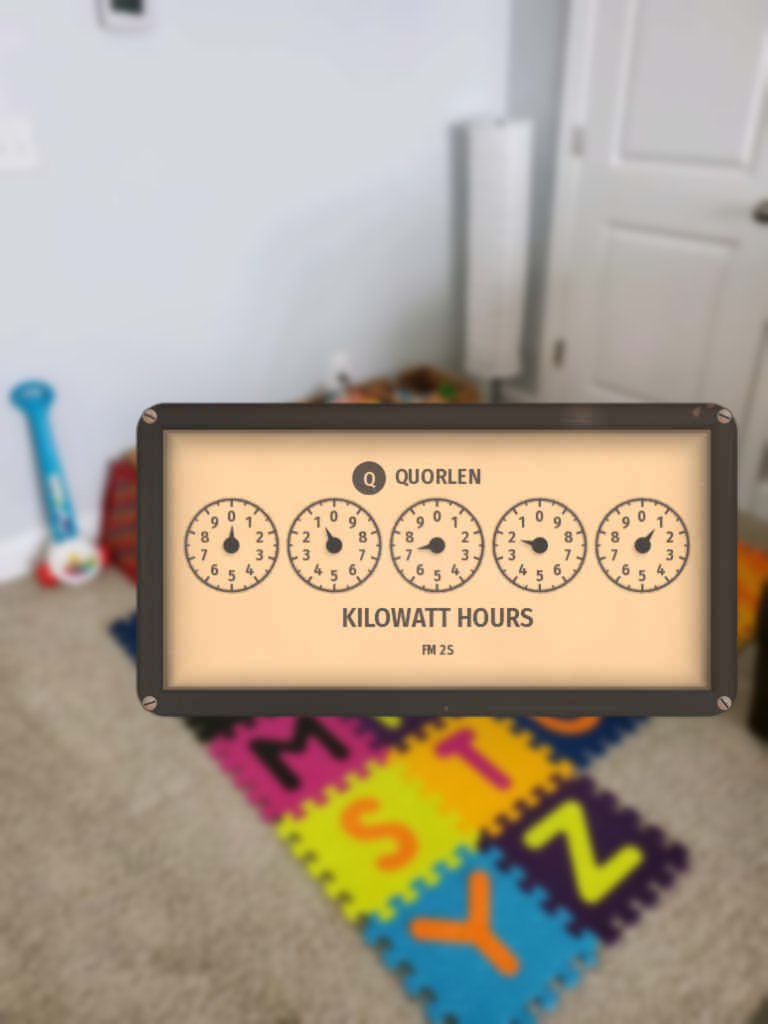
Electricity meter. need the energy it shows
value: 721 kWh
